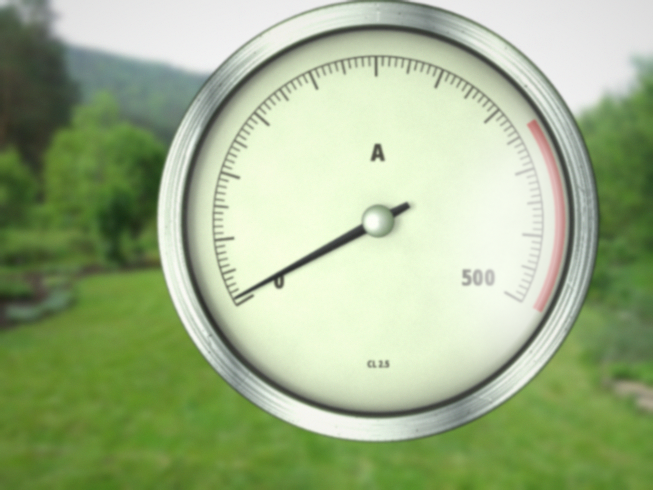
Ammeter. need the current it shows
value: 5 A
